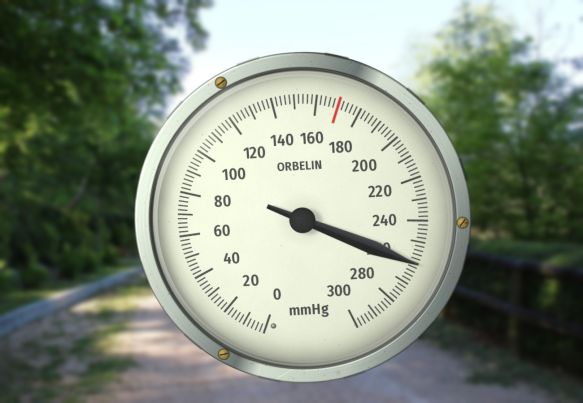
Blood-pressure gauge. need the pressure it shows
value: 260 mmHg
